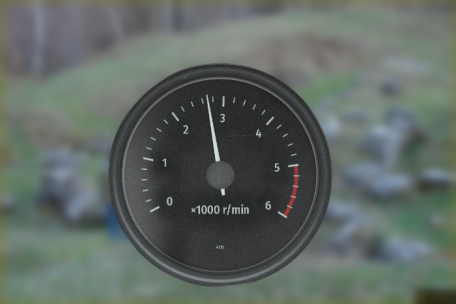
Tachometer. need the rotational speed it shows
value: 2700 rpm
